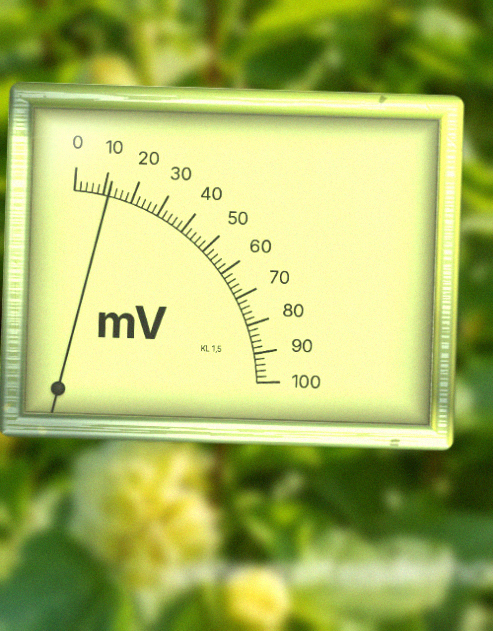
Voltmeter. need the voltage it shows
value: 12 mV
